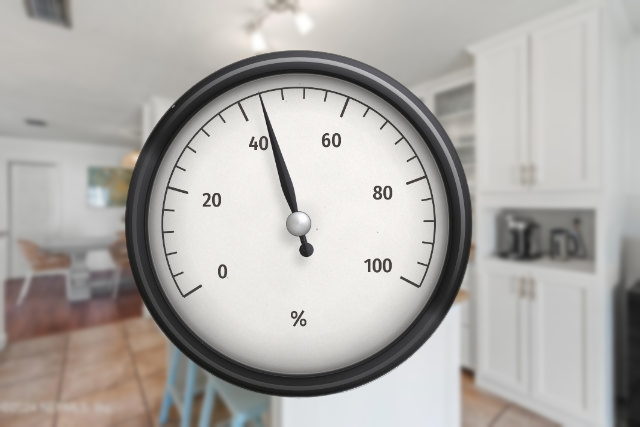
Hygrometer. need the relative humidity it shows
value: 44 %
